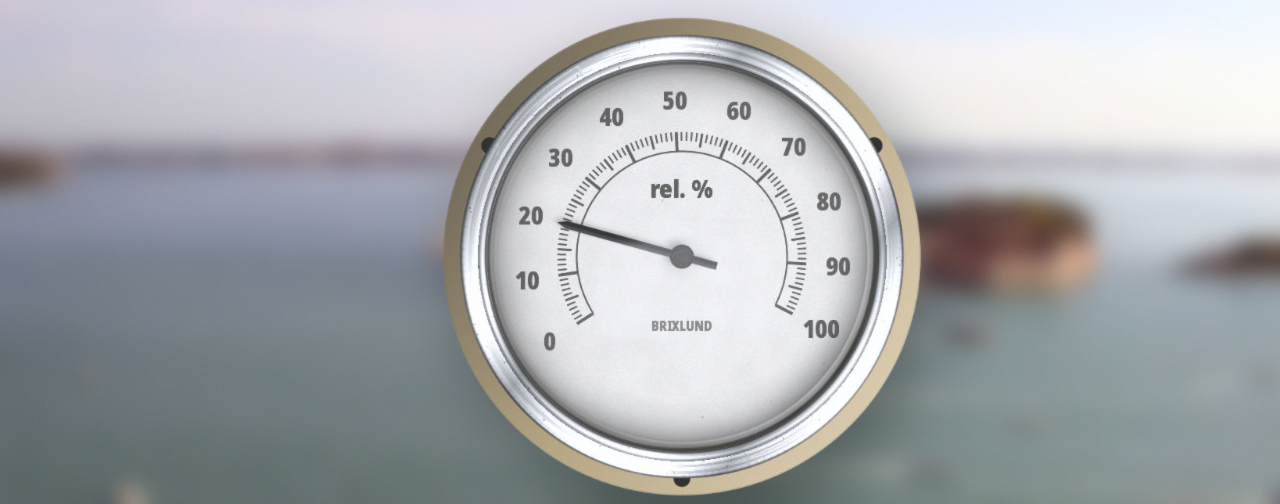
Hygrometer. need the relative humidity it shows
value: 20 %
